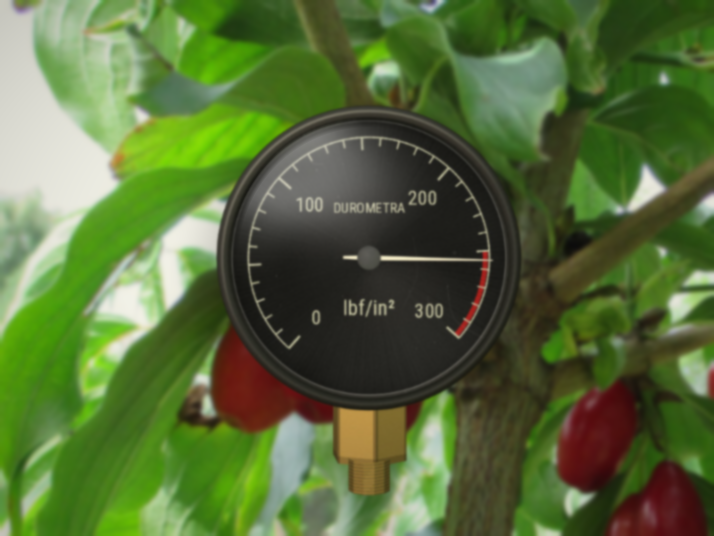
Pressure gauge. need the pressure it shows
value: 255 psi
